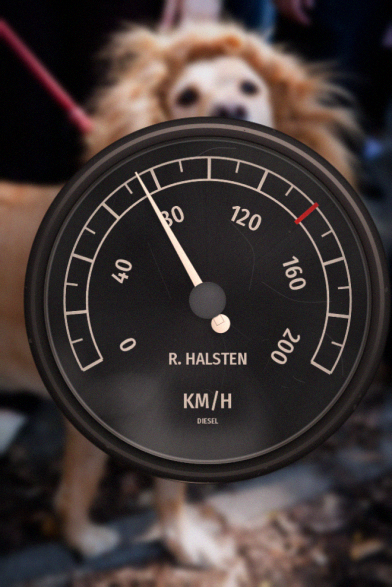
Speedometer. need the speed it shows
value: 75 km/h
